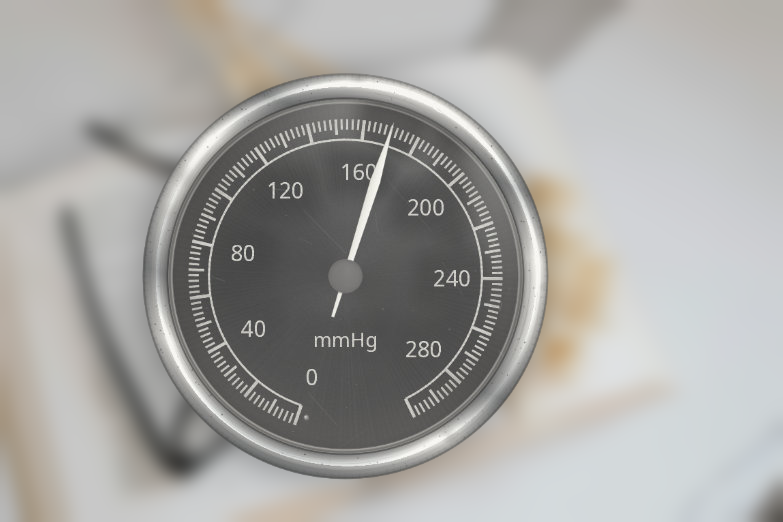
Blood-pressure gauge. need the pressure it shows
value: 170 mmHg
